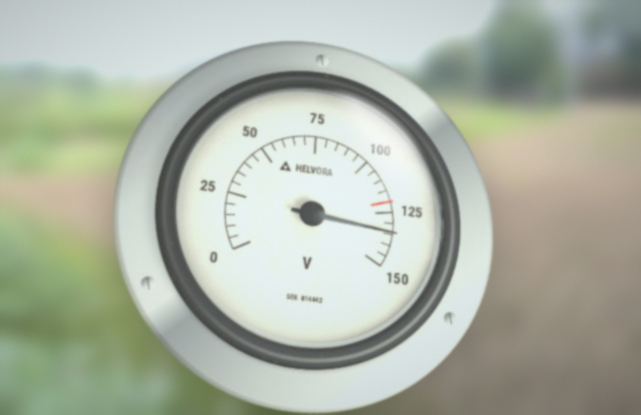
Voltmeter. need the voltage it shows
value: 135 V
